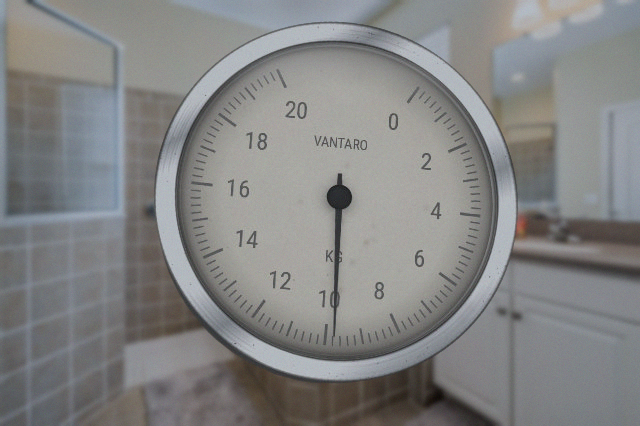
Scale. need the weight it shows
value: 9.8 kg
